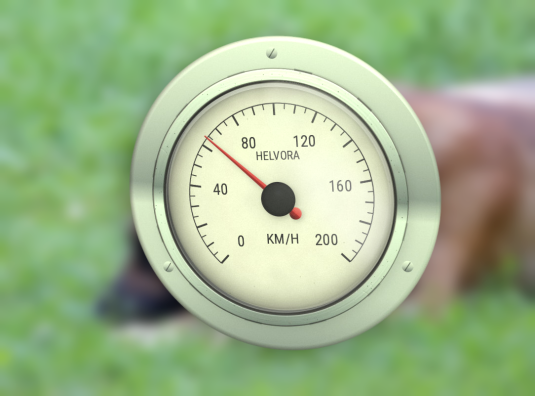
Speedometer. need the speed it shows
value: 65 km/h
